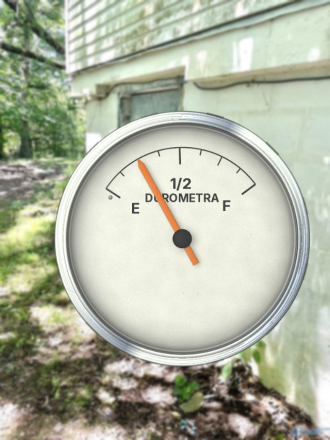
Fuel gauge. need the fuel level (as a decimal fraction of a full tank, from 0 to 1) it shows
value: 0.25
